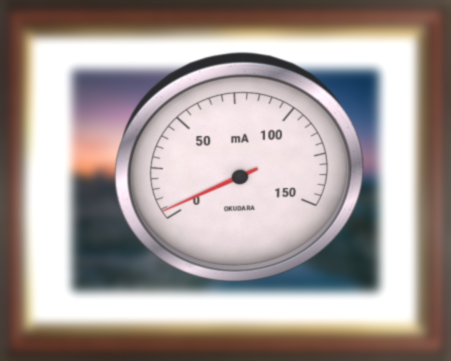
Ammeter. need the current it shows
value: 5 mA
